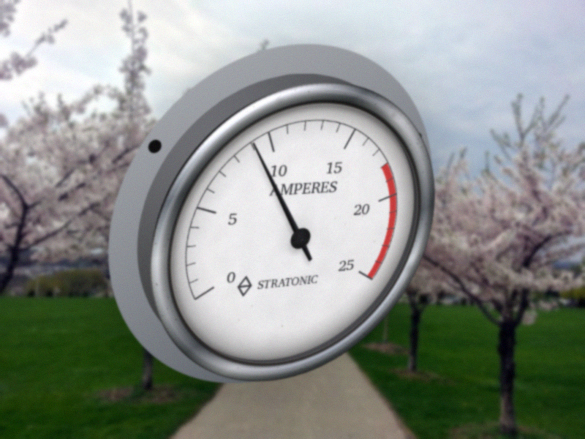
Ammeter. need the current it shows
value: 9 A
